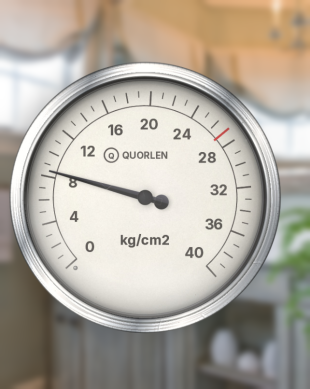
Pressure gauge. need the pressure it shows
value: 8.5 kg/cm²
